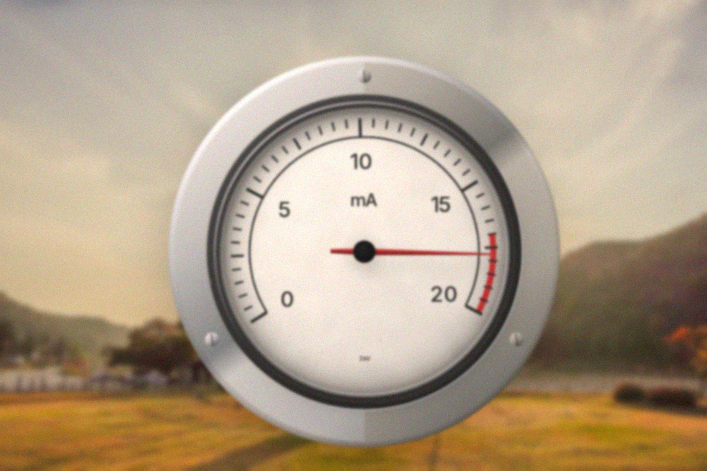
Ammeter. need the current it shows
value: 17.75 mA
